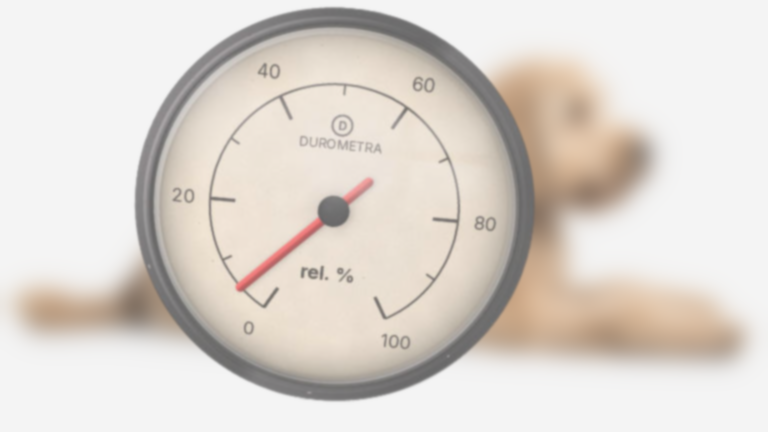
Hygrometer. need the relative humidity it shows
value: 5 %
